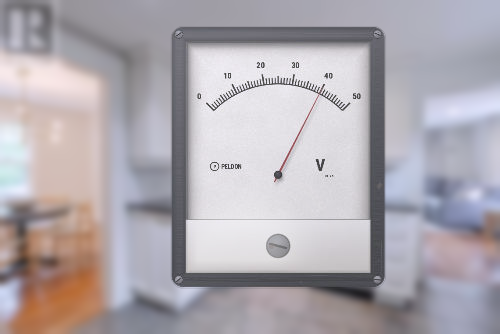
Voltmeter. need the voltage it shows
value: 40 V
